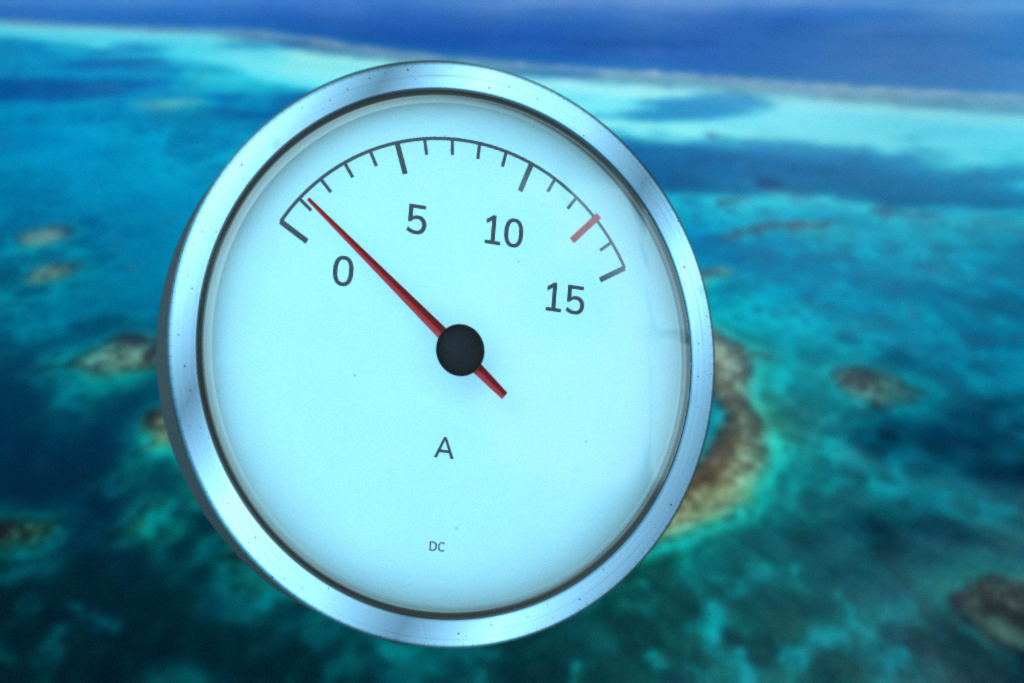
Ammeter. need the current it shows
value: 1 A
